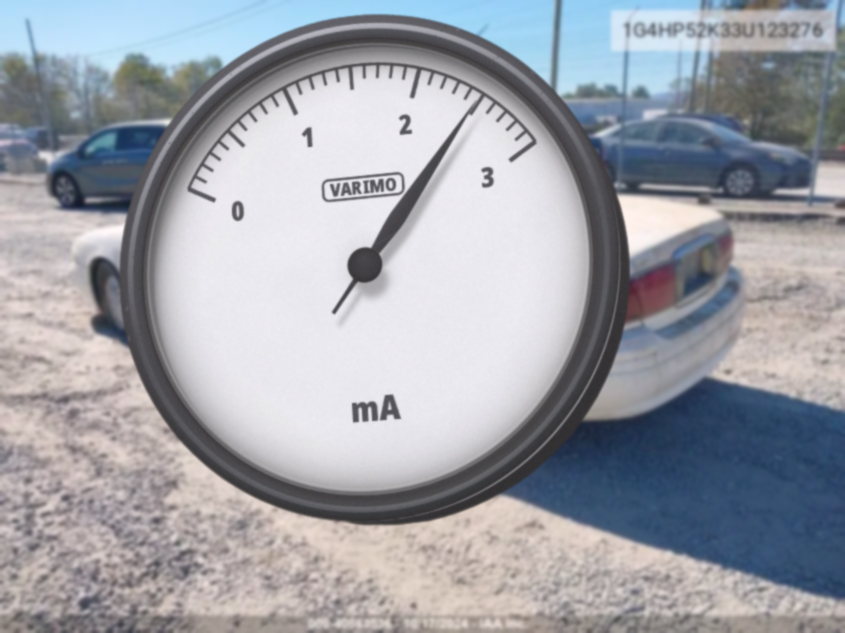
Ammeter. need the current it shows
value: 2.5 mA
